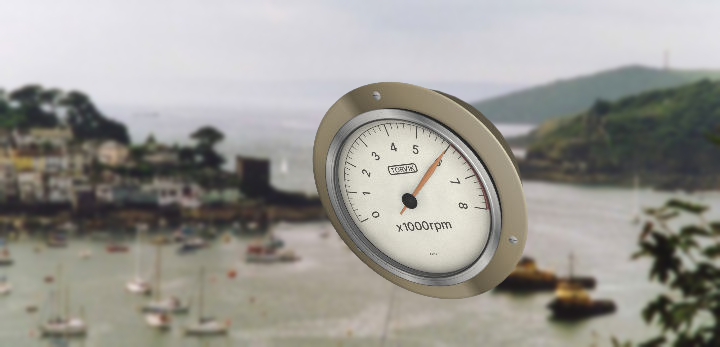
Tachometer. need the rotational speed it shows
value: 6000 rpm
